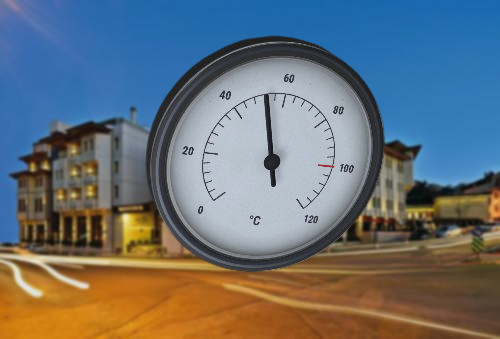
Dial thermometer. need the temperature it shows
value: 52 °C
